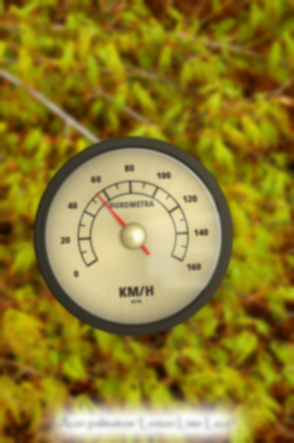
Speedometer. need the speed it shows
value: 55 km/h
